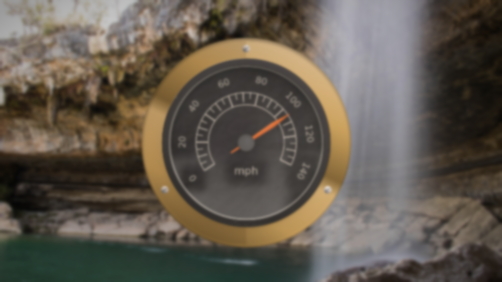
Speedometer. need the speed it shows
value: 105 mph
